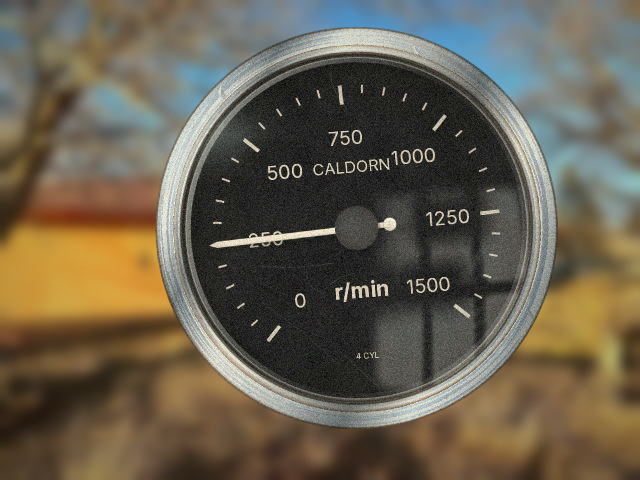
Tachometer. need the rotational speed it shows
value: 250 rpm
